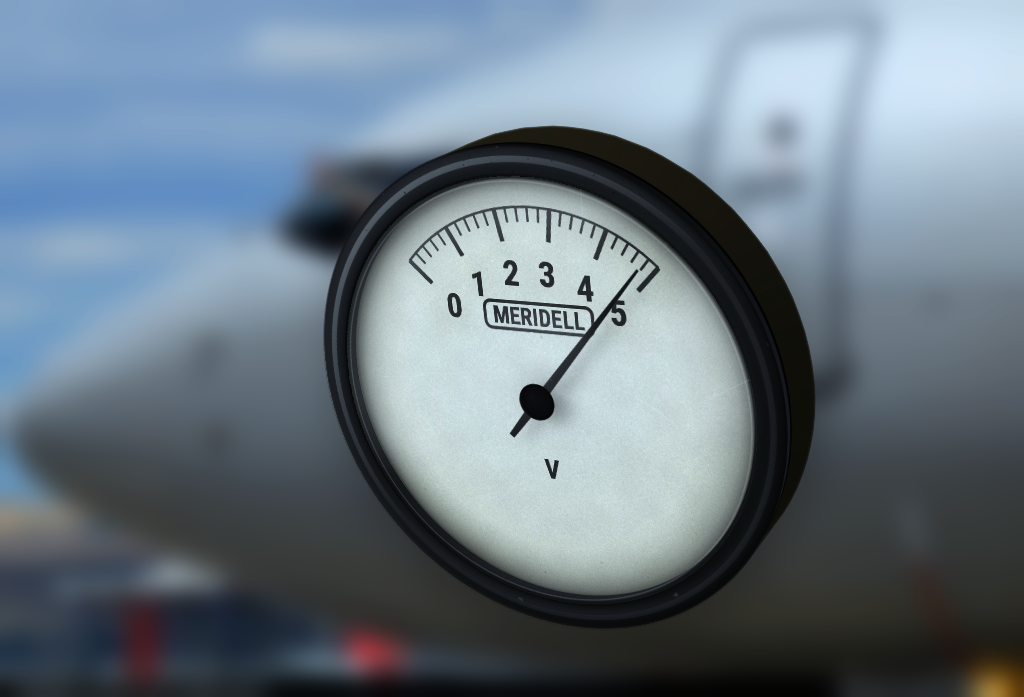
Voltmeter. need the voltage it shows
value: 4.8 V
